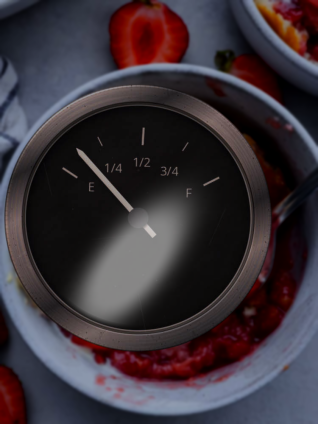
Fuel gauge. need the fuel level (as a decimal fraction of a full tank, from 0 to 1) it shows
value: 0.125
